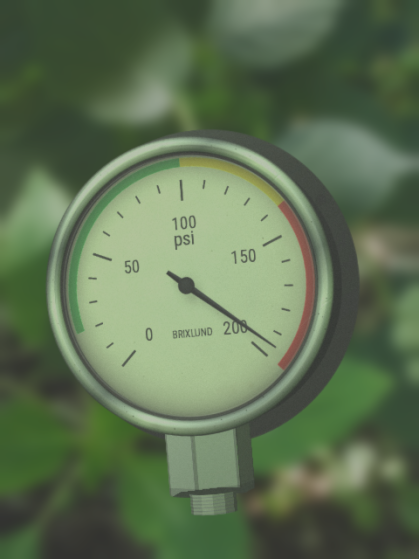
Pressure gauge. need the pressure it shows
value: 195 psi
